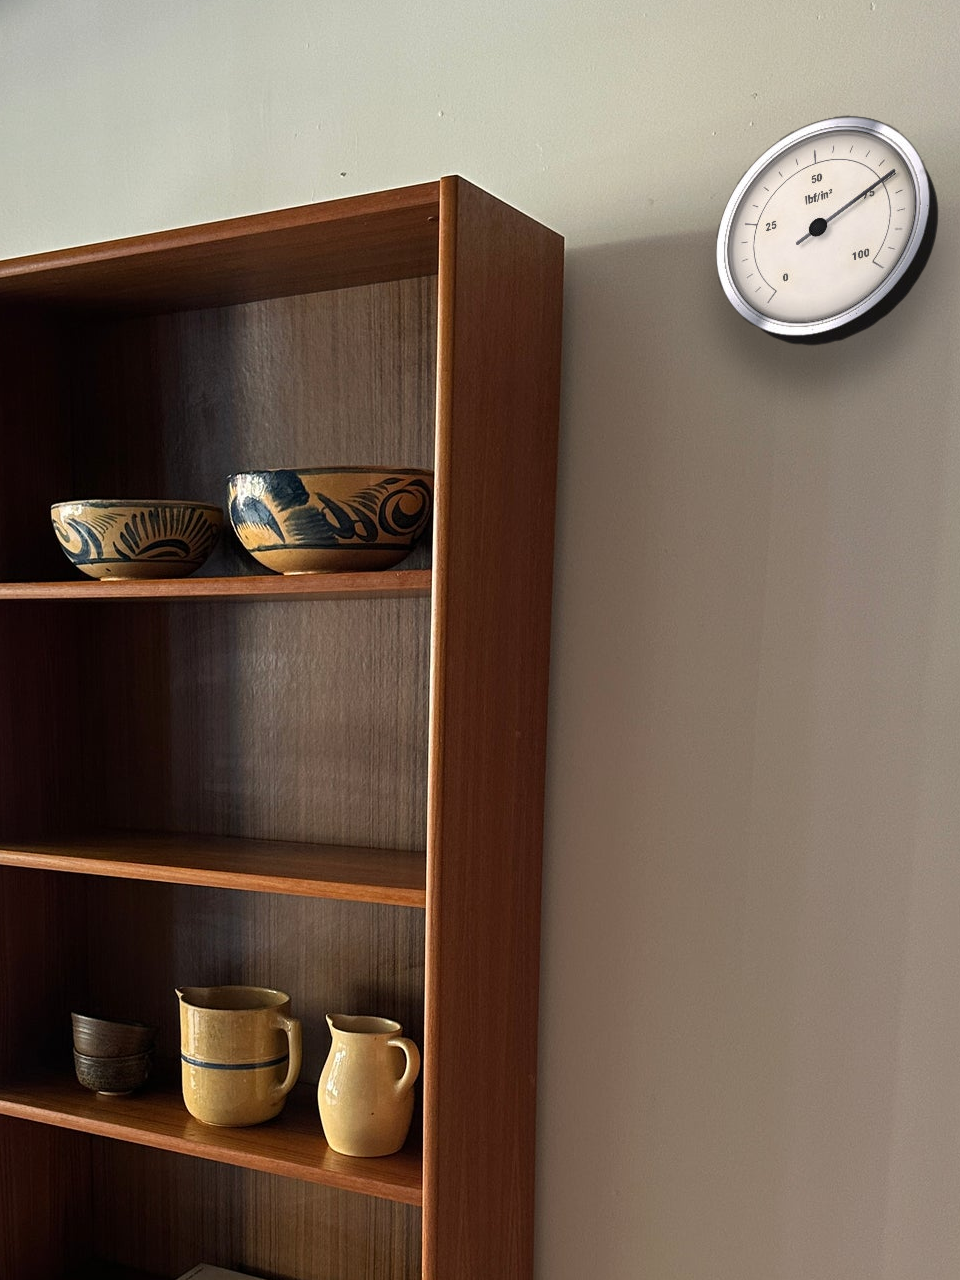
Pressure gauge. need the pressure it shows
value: 75 psi
